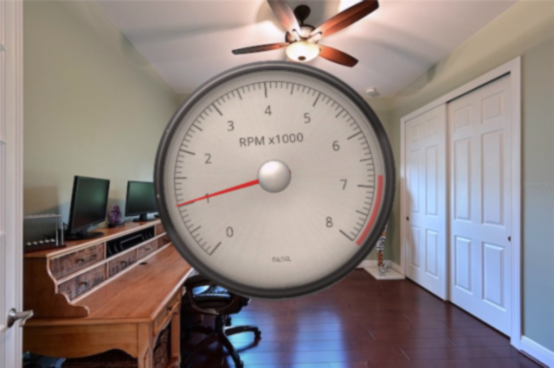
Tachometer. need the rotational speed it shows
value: 1000 rpm
